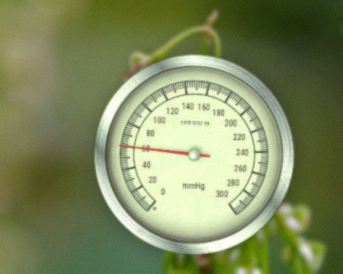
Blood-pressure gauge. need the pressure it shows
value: 60 mmHg
